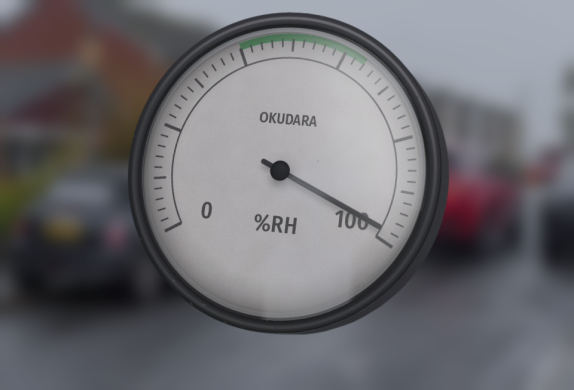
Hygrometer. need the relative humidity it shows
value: 98 %
